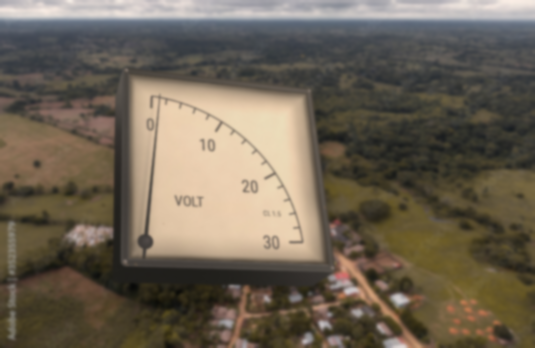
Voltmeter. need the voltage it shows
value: 1 V
